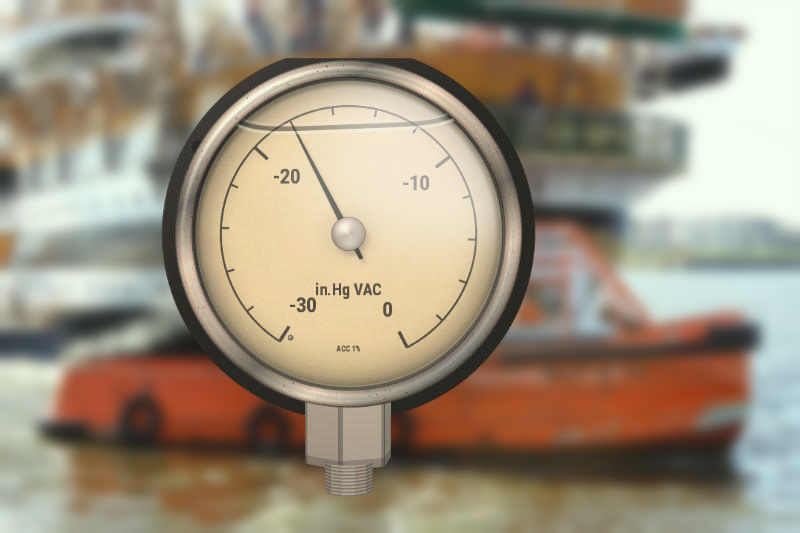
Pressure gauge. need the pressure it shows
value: -18 inHg
